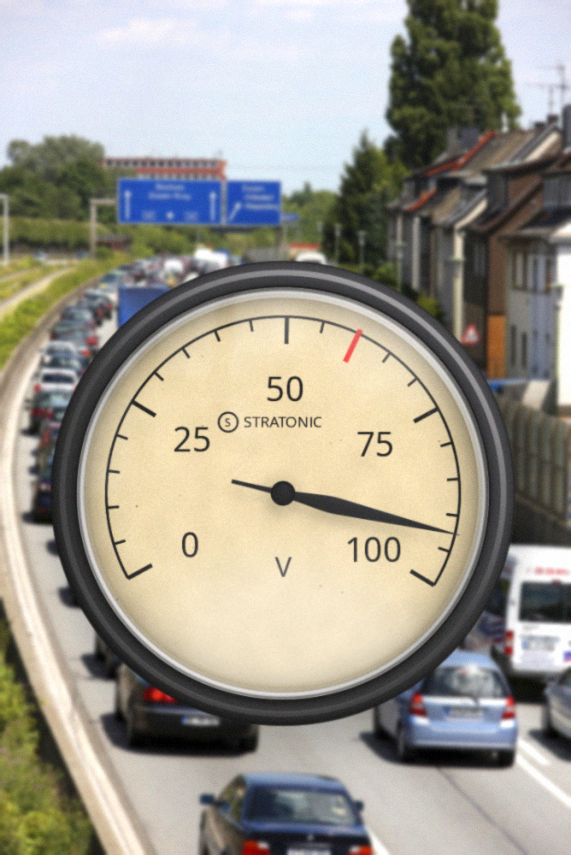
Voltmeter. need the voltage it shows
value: 92.5 V
